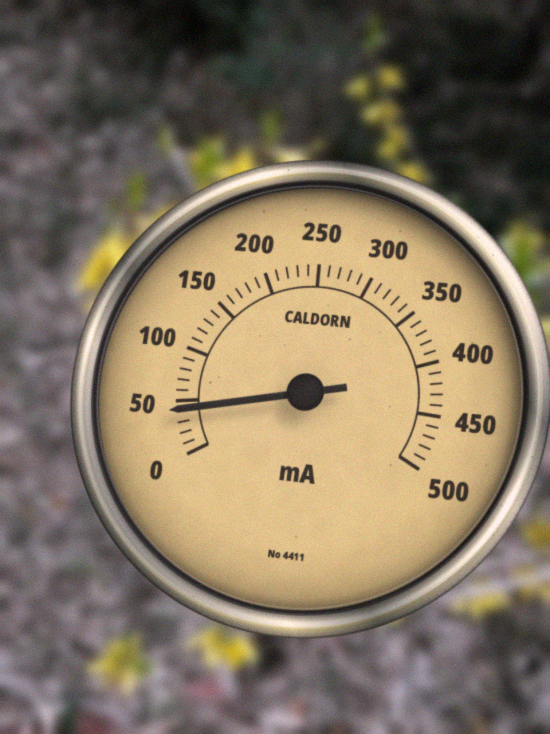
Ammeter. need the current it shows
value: 40 mA
